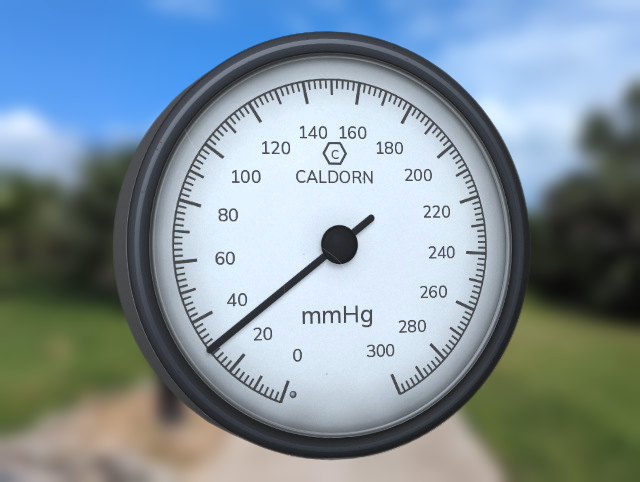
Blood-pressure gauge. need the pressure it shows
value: 30 mmHg
